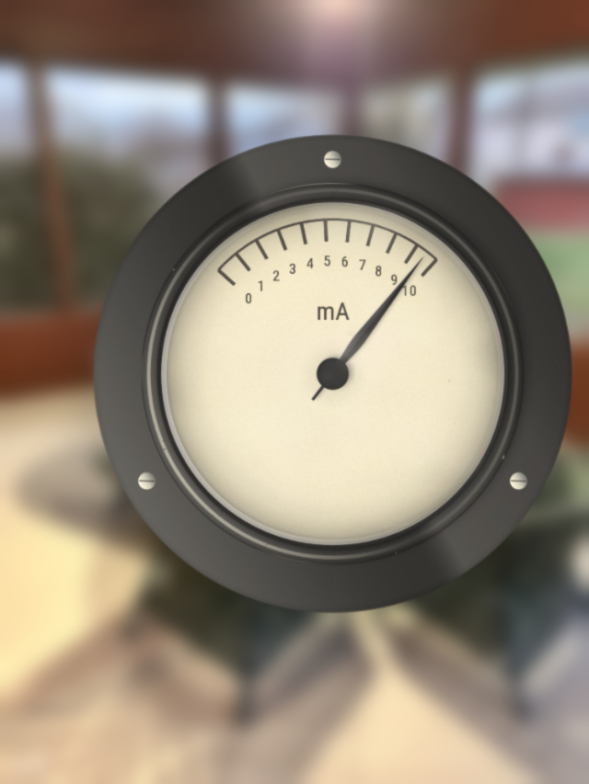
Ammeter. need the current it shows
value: 9.5 mA
